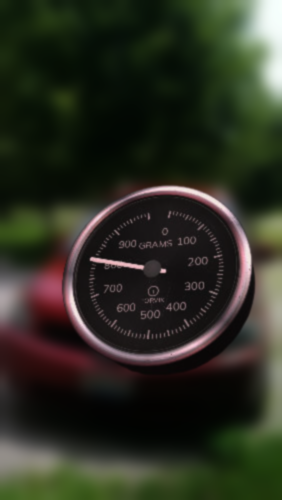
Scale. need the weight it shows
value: 800 g
